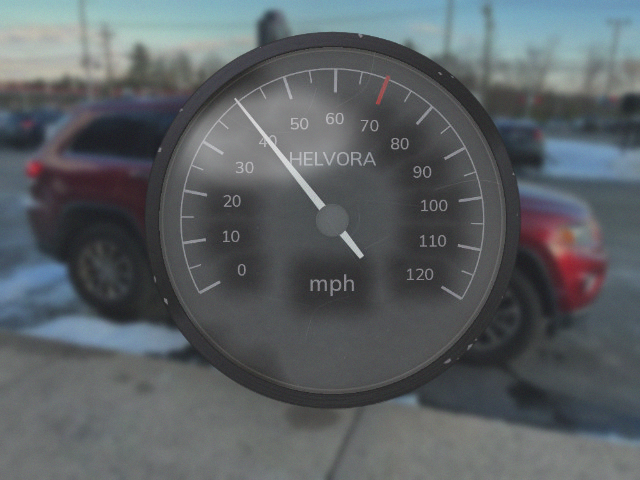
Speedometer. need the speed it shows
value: 40 mph
